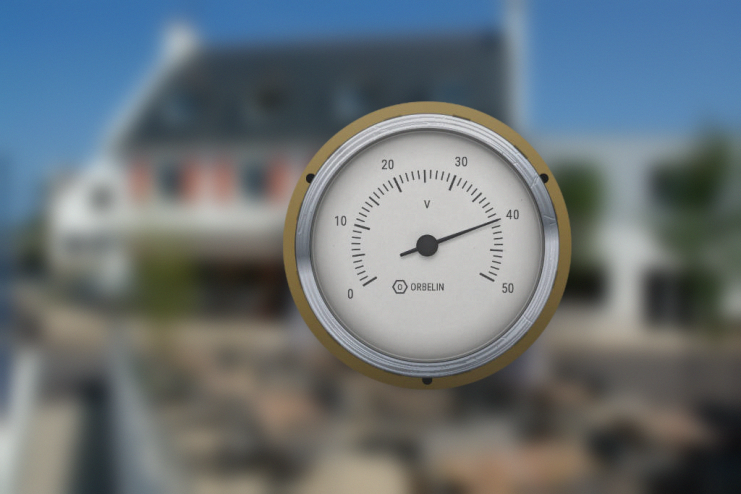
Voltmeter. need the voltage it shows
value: 40 V
